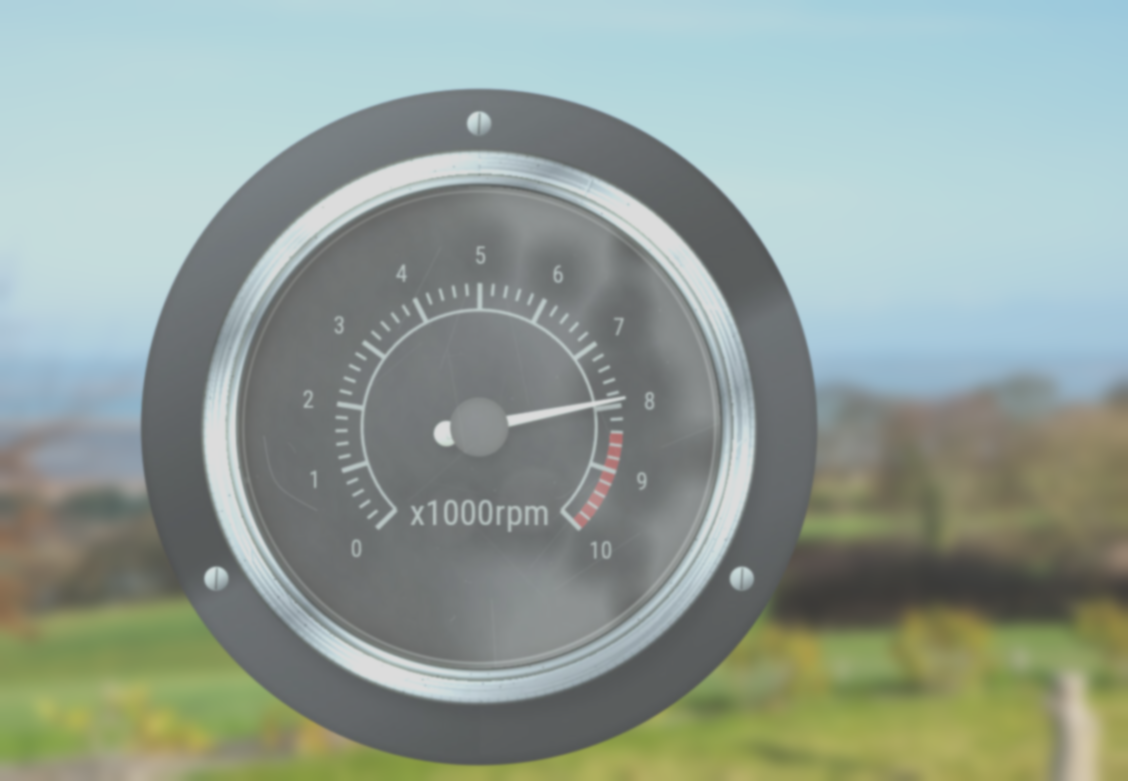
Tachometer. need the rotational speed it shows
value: 7900 rpm
